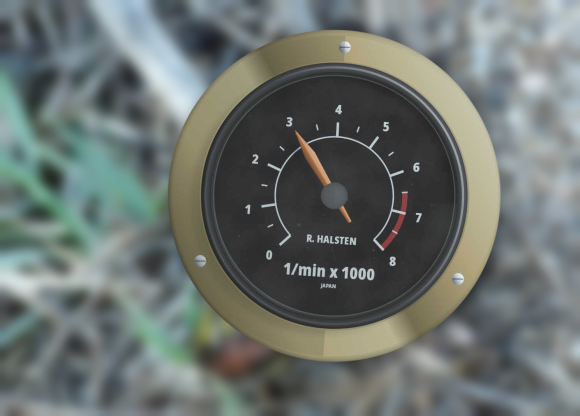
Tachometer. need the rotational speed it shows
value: 3000 rpm
